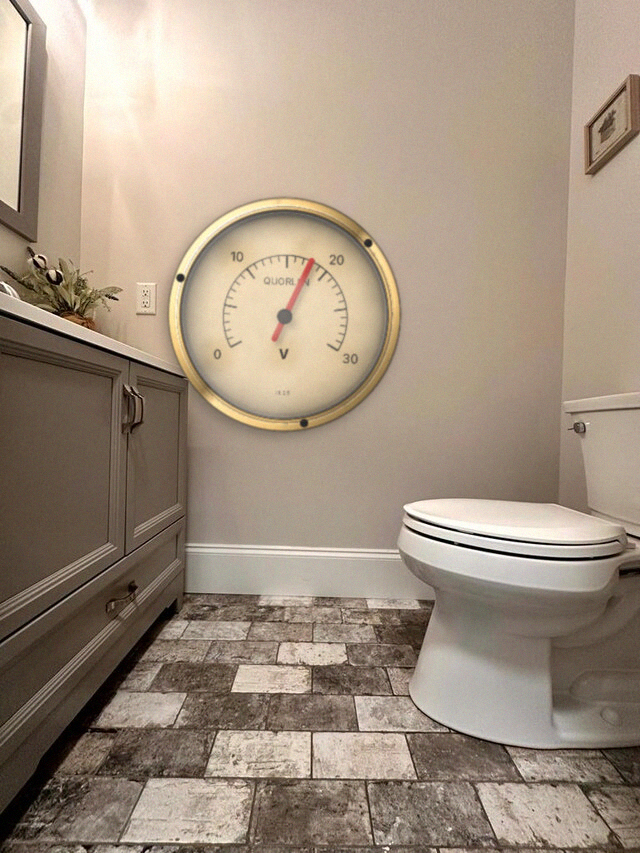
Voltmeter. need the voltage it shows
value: 18 V
